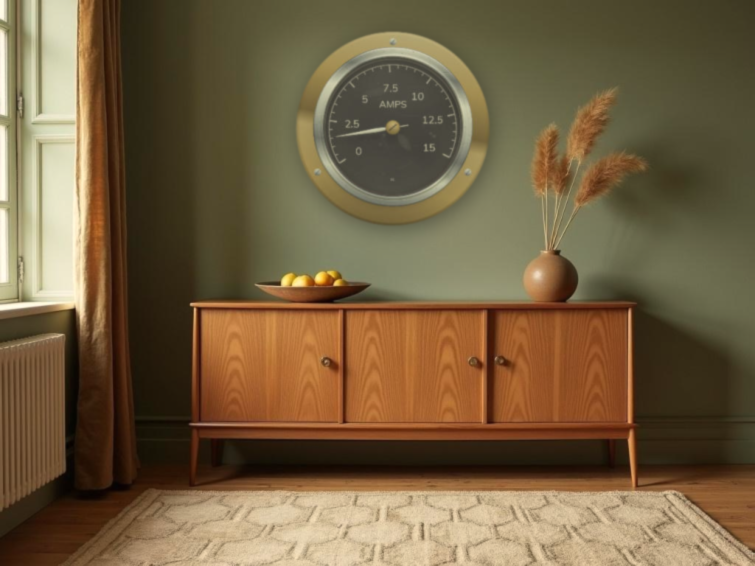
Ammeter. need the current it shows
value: 1.5 A
